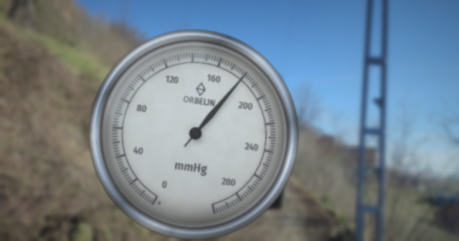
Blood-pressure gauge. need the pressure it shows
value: 180 mmHg
